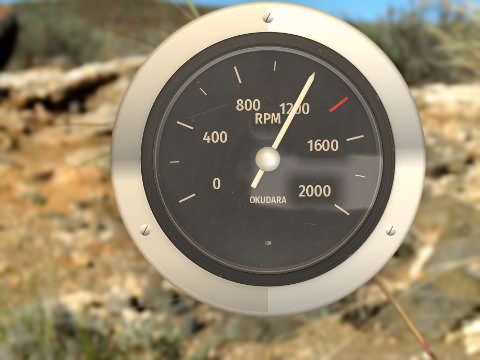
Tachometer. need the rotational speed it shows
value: 1200 rpm
